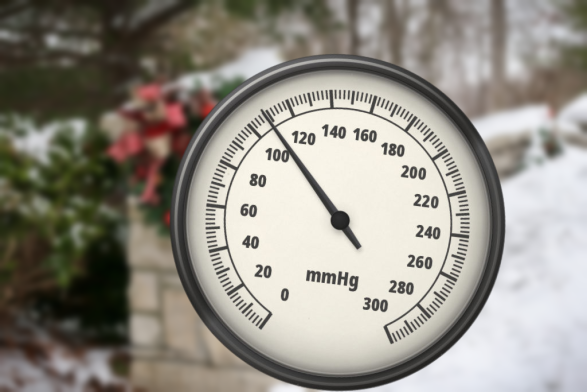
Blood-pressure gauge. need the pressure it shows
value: 108 mmHg
